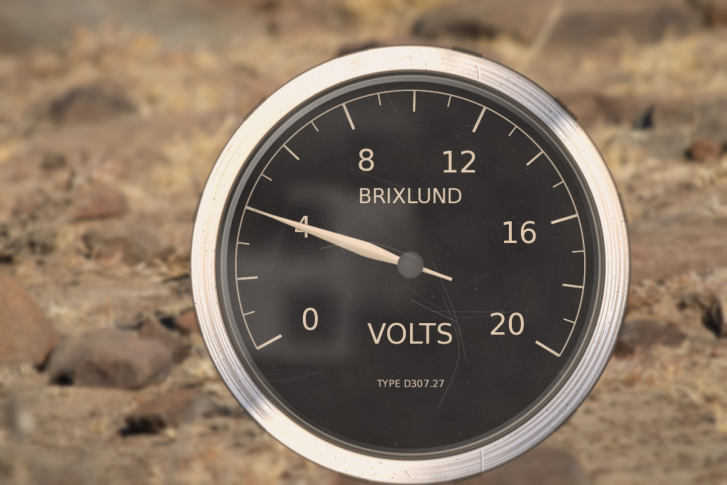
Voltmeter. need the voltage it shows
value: 4 V
